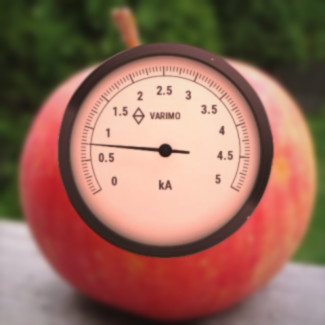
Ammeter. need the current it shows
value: 0.75 kA
